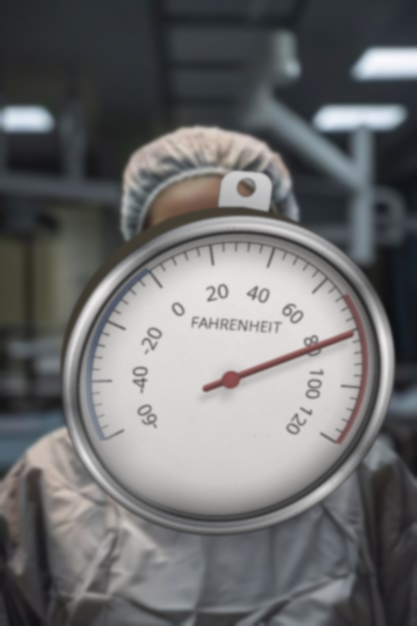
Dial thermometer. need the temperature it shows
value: 80 °F
